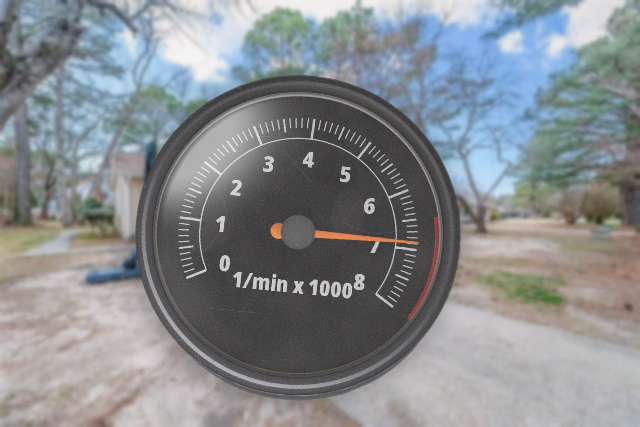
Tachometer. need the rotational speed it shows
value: 6900 rpm
